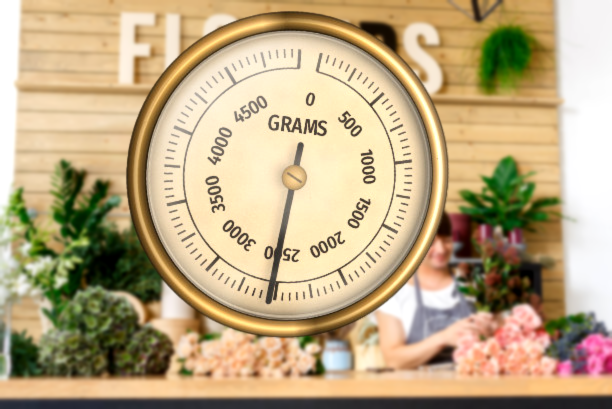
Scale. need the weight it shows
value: 2550 g
